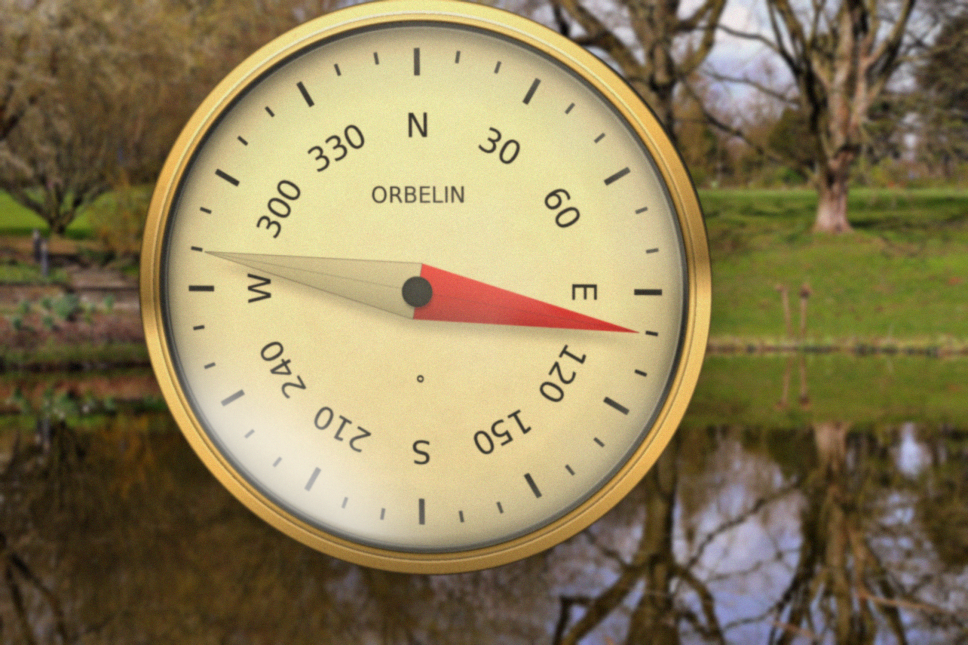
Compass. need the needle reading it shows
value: 100 °
